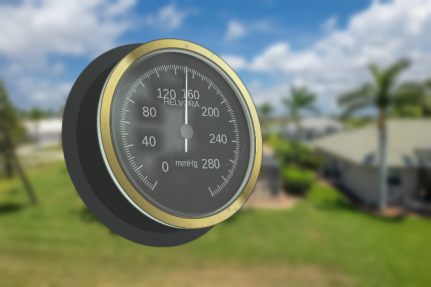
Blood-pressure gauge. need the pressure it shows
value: 150 mmHg
